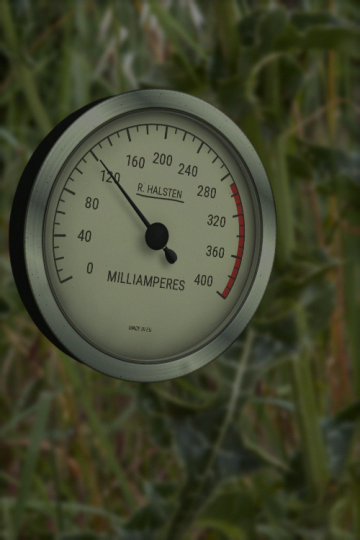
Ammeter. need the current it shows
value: 120 mA
